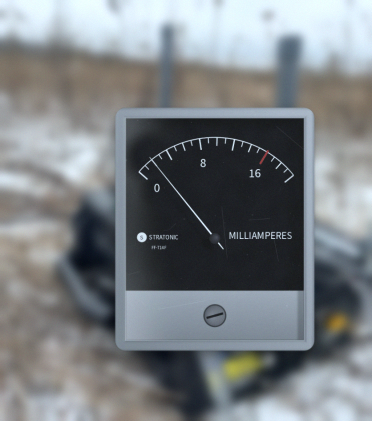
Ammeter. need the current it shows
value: 2 mA
